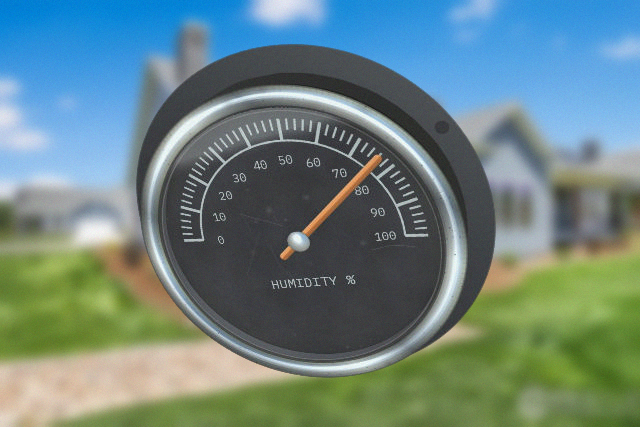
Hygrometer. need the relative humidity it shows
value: 76 %
